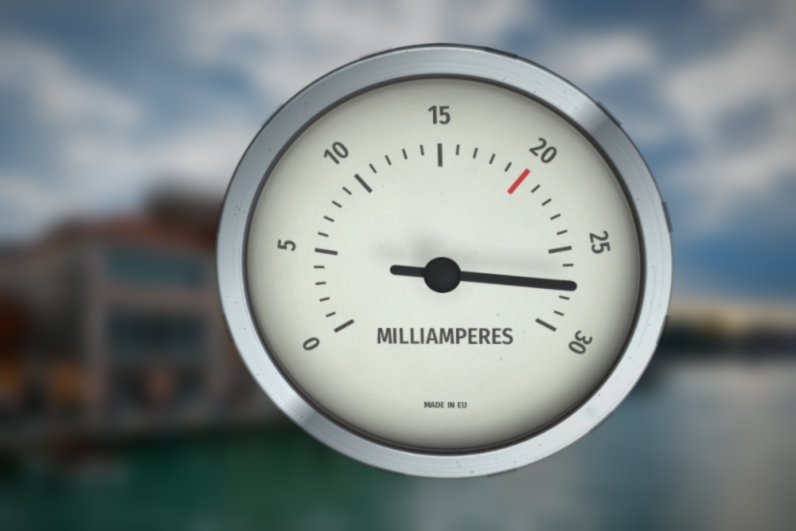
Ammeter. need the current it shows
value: 27 mA
